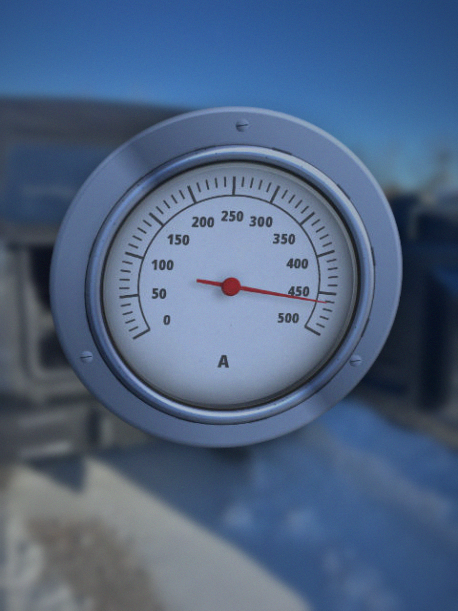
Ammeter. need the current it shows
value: 460 A
